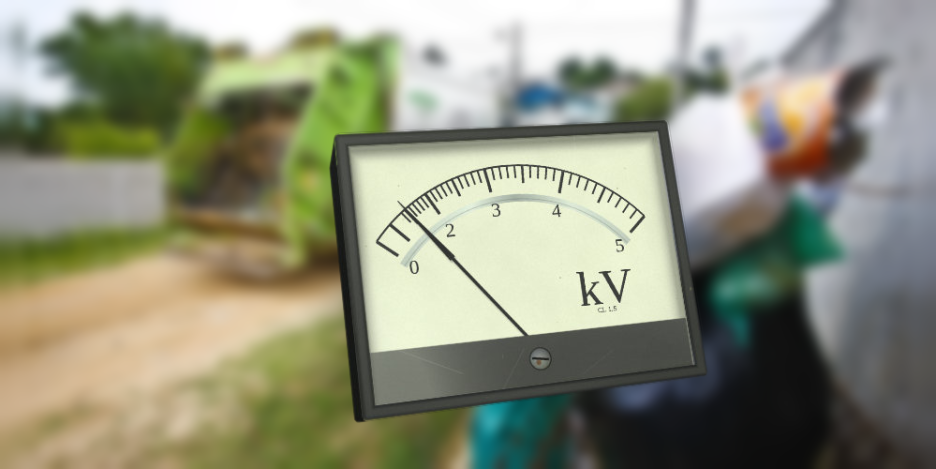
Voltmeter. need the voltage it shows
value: 1.5 kV
